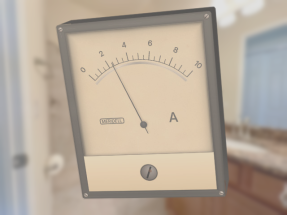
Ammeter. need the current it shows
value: 2.5 A
